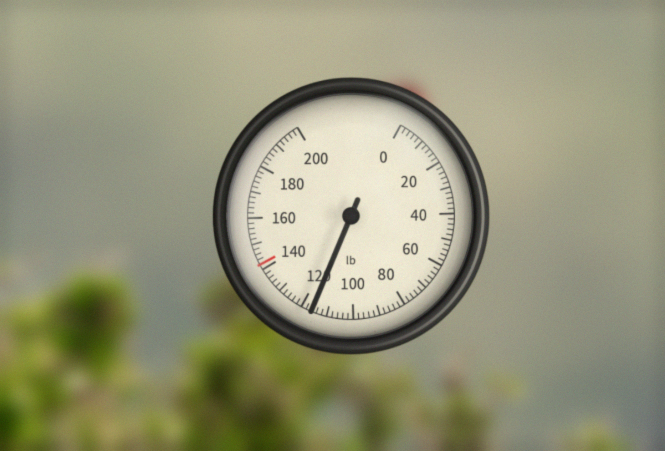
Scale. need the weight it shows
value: 116 lb
